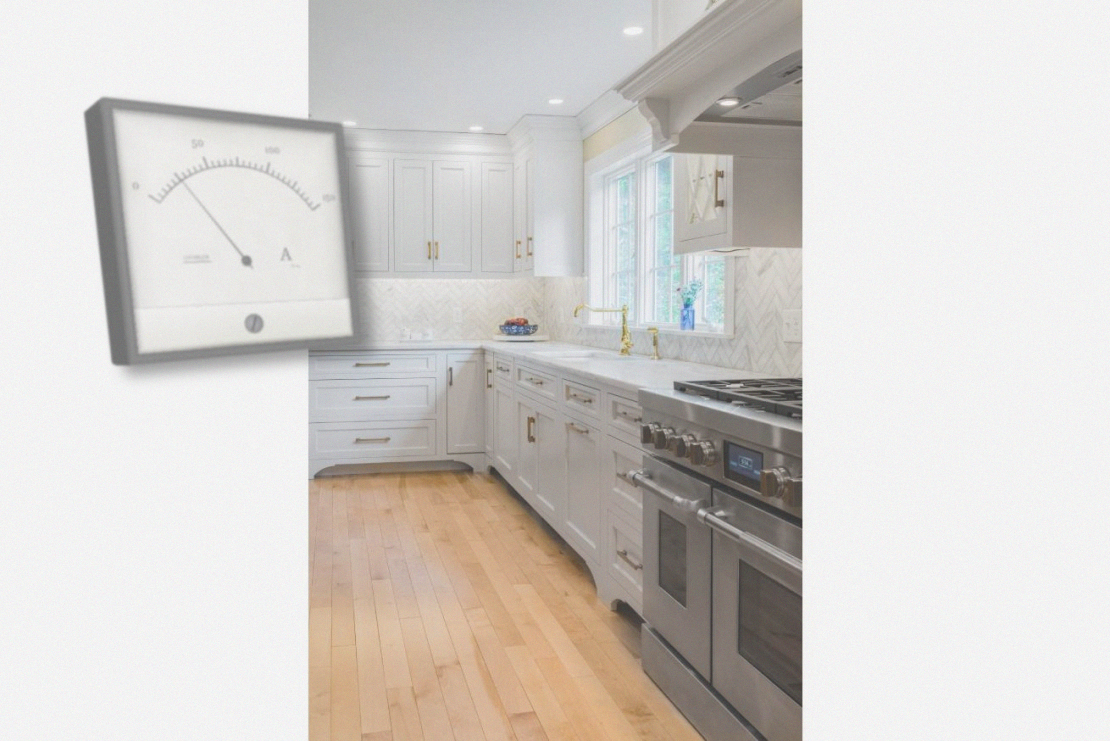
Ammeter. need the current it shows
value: 25 A
